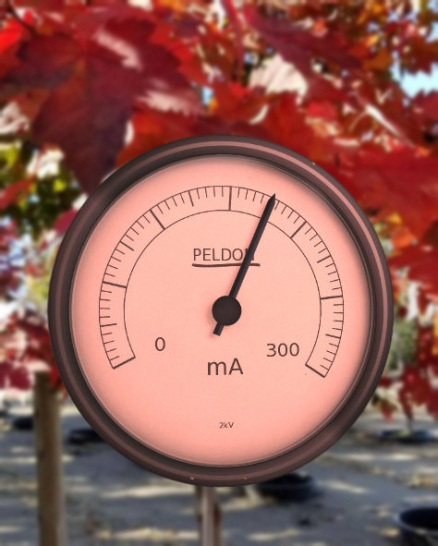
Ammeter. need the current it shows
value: 175 mA
